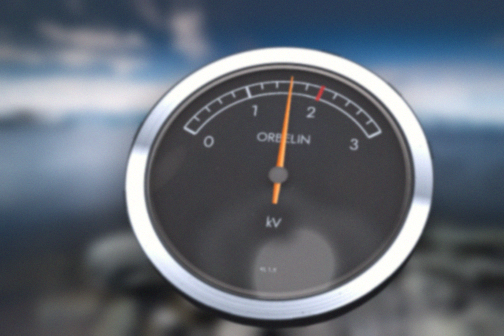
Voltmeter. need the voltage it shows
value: 1.6 kV
